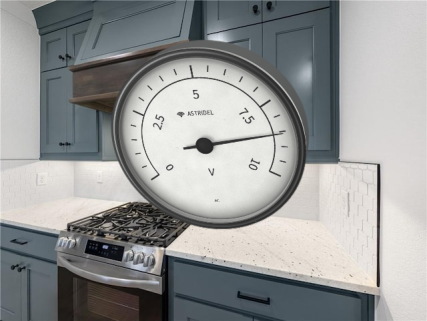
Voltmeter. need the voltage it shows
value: 8.5 V
